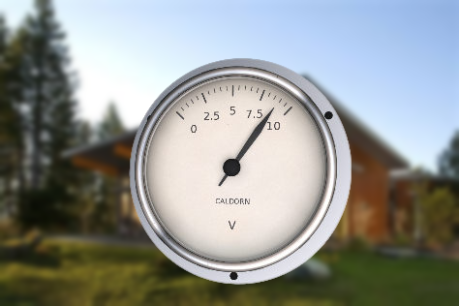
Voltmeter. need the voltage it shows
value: 9 V
